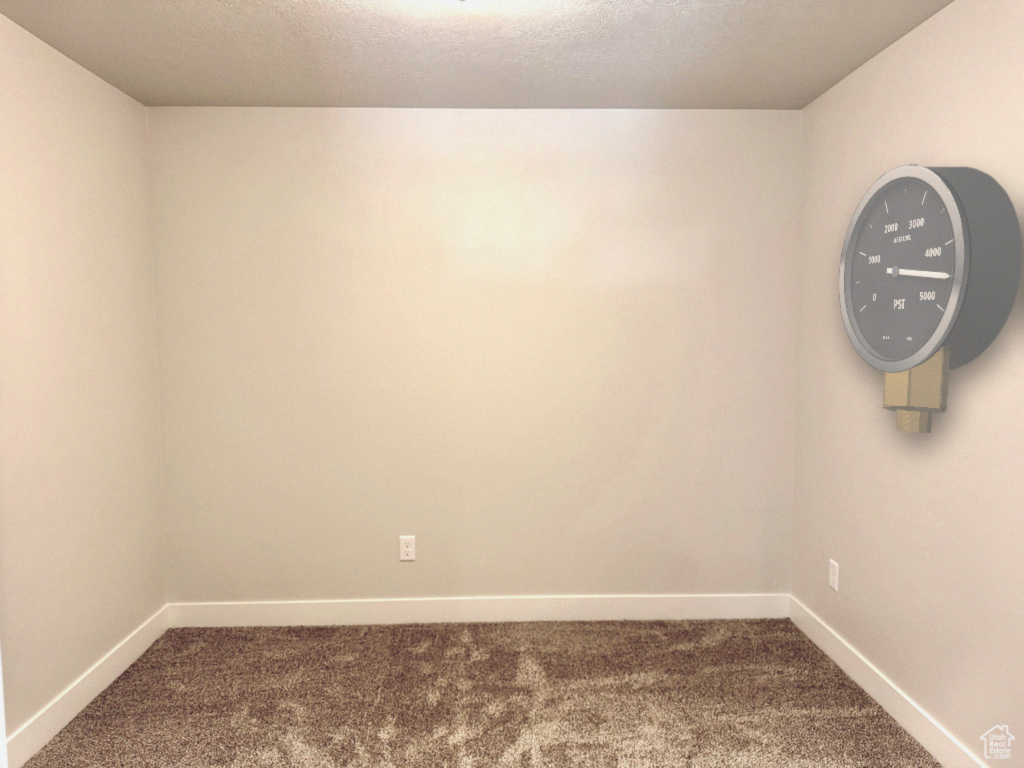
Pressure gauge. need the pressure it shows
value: 4500 psi
